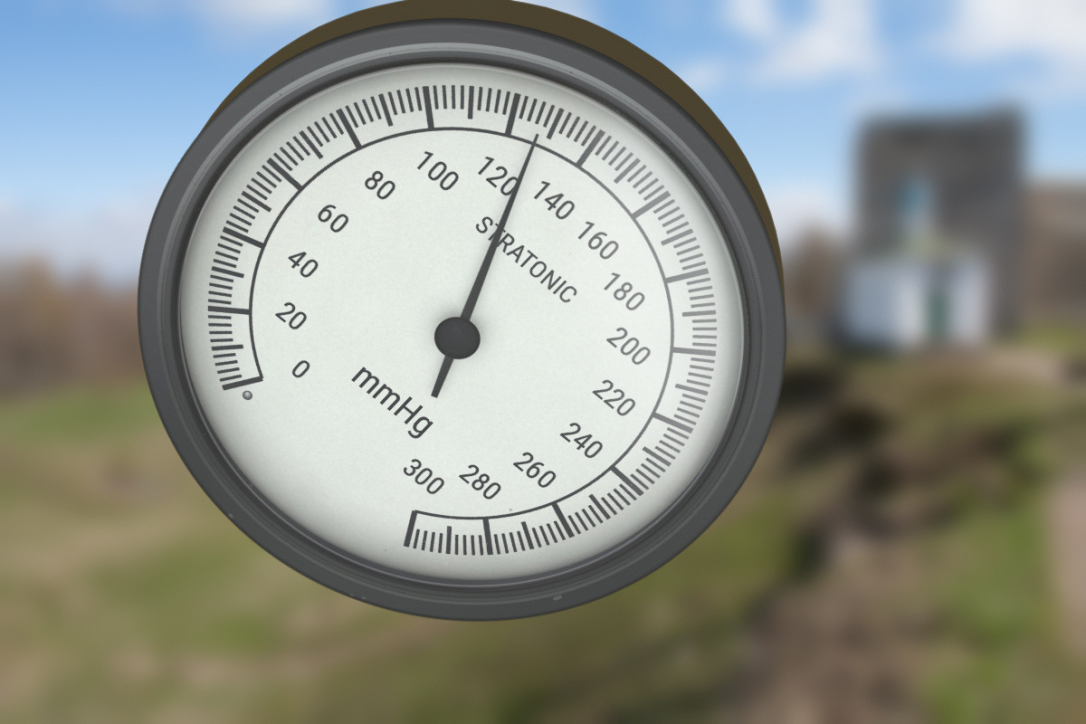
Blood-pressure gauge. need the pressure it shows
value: 127 mmHg
